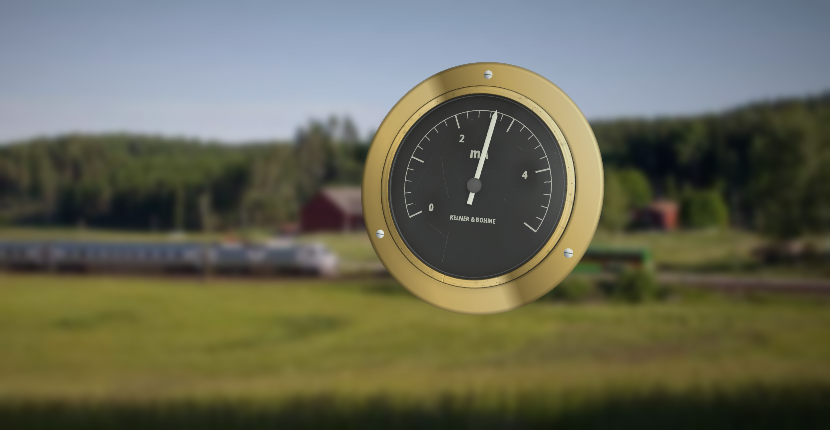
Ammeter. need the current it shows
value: 2.7 mA
